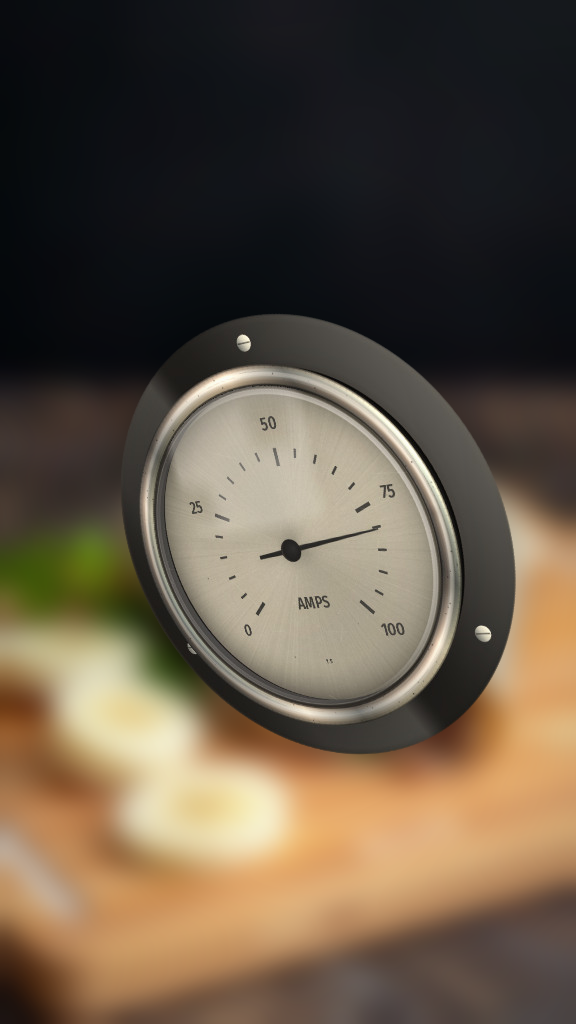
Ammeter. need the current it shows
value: 80 A
